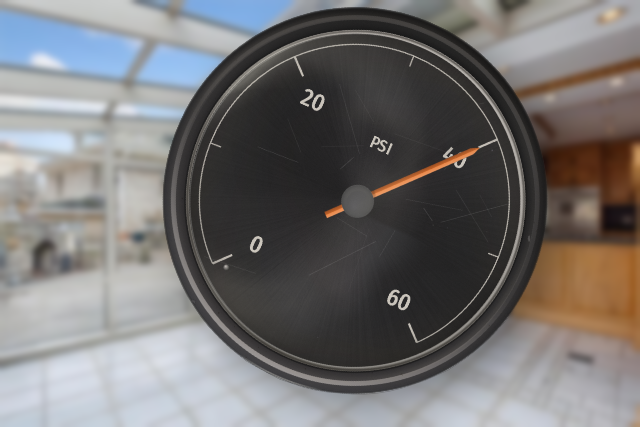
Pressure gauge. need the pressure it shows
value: 40 psi
